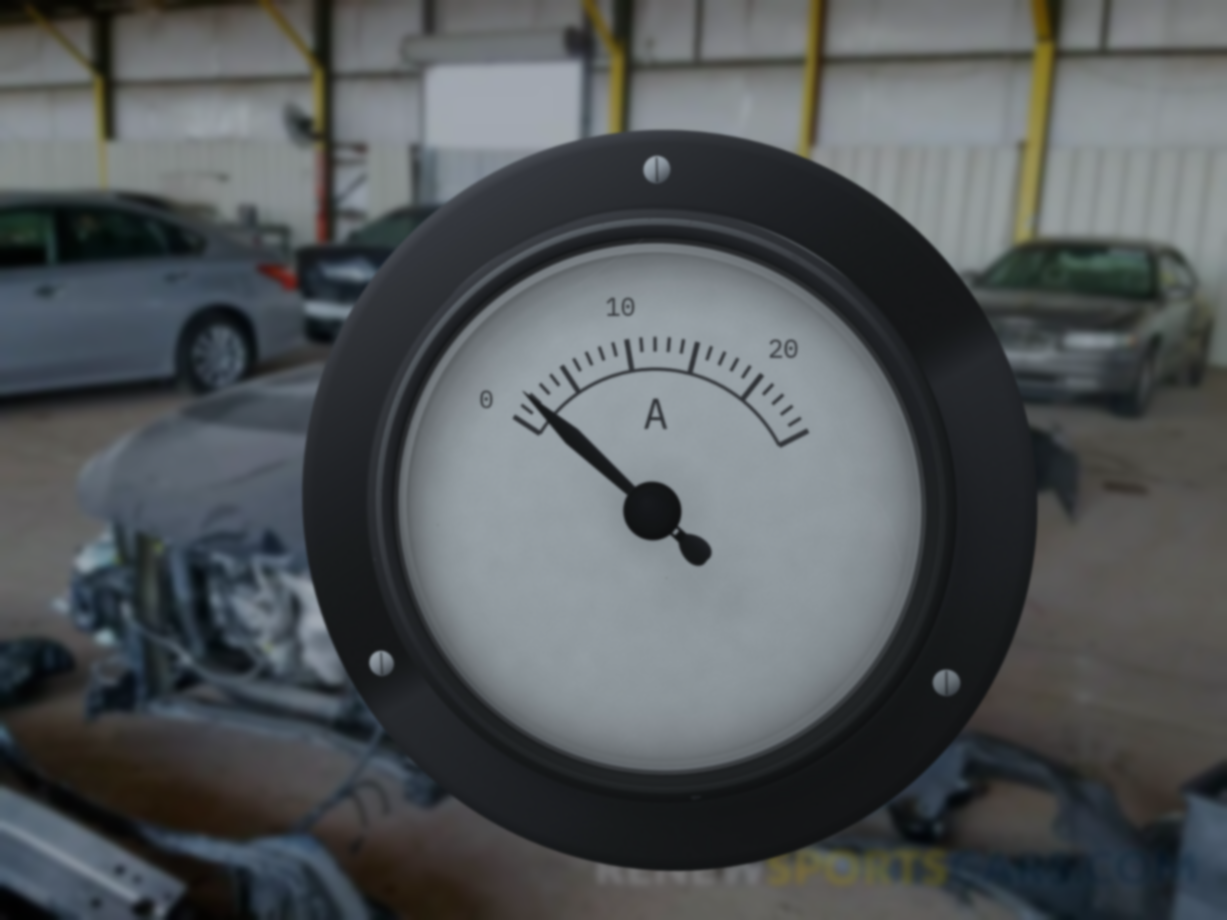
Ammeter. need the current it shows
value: 2 A
